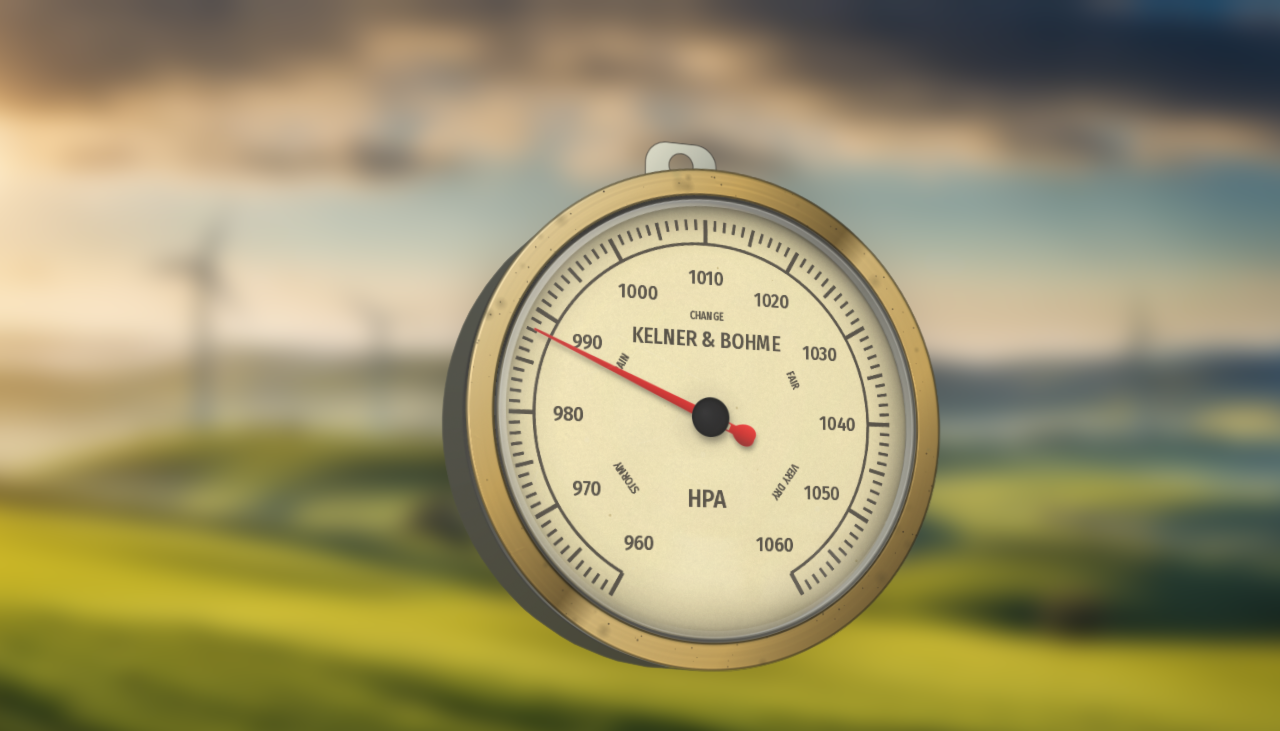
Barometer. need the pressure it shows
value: 988 hPa
